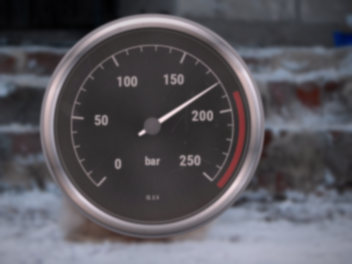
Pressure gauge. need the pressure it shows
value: 180 bar
